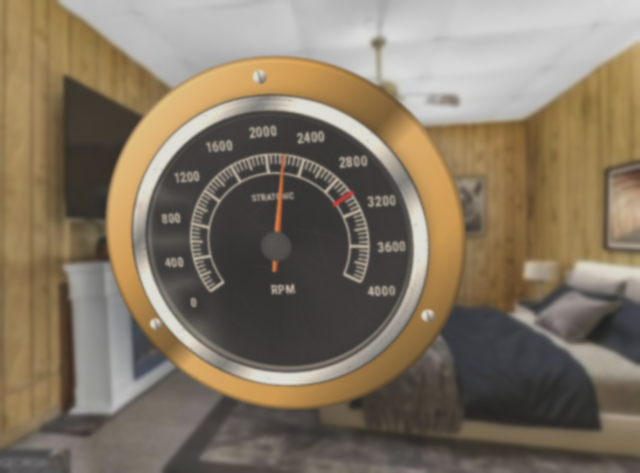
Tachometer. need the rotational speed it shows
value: 2200 rpm
